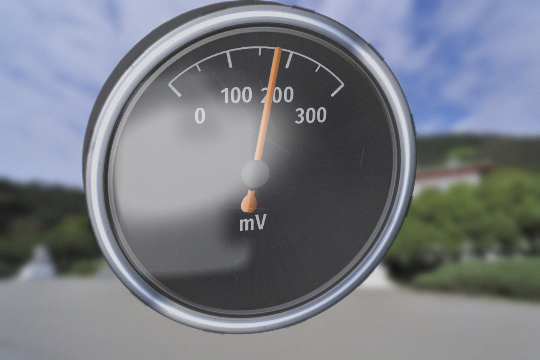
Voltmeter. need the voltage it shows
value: 175 mV
